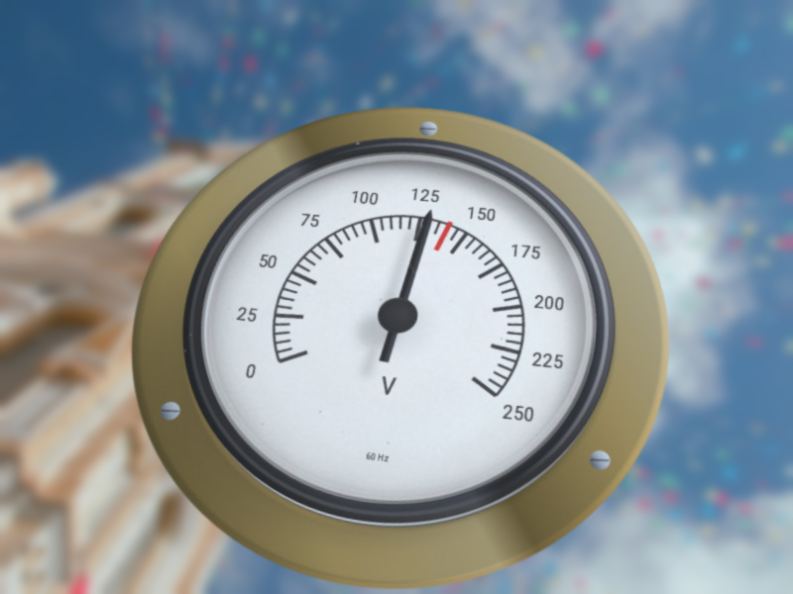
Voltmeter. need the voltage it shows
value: 130 V
